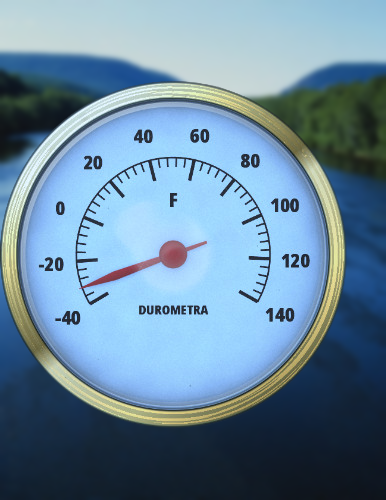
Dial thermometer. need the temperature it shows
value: -32 °F
